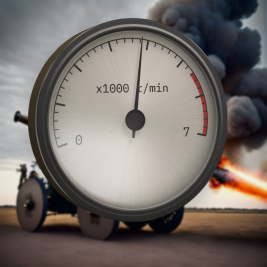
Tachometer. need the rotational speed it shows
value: 3800 rpm
